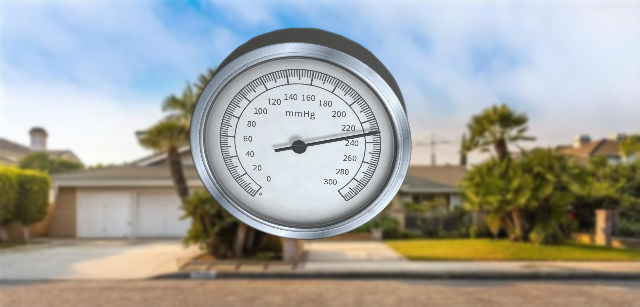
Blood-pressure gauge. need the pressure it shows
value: 230 mmHg
